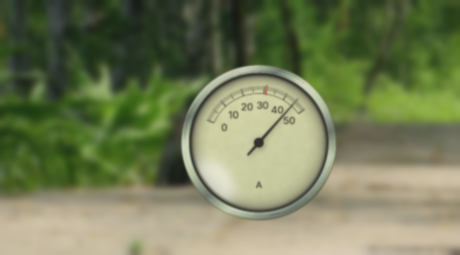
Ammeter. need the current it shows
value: 45 A
